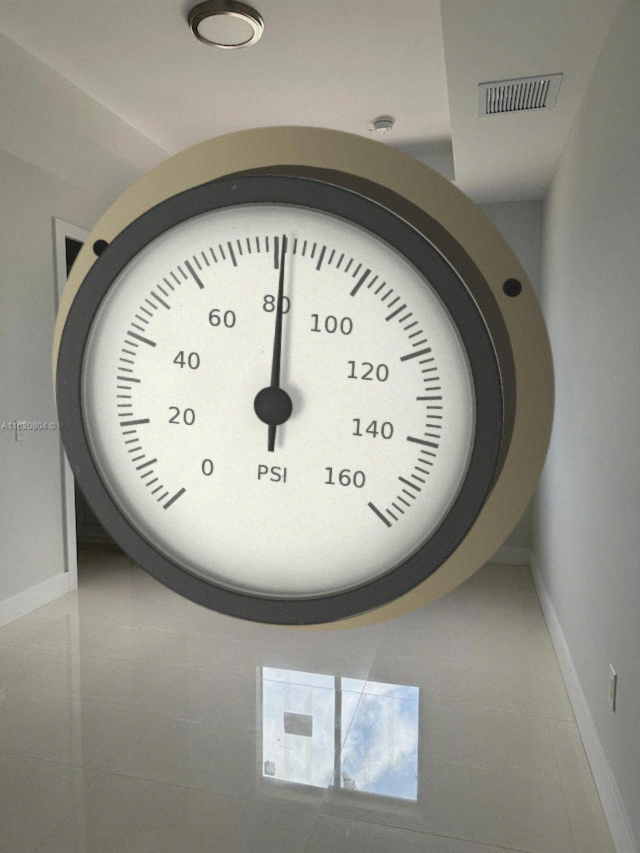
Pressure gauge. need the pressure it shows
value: 82 psi
